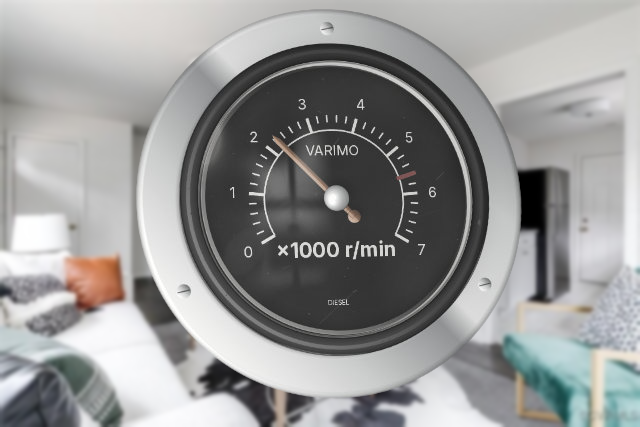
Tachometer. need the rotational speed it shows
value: 2200 rpm
